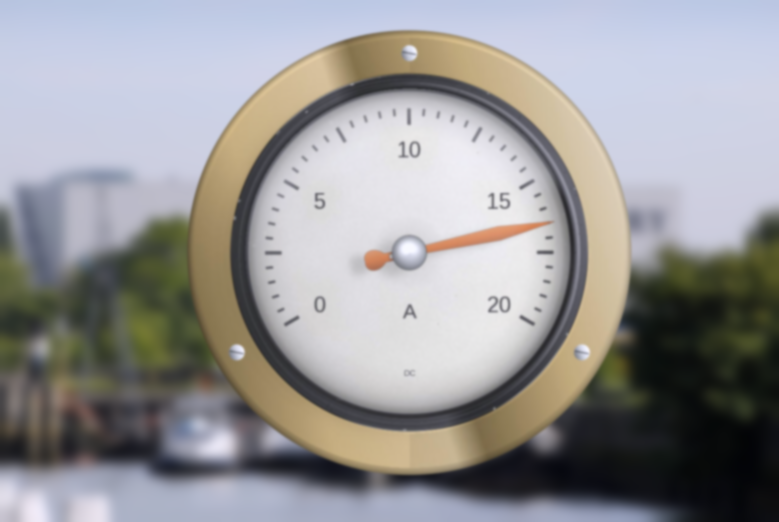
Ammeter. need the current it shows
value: 16.5 A
